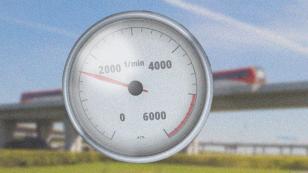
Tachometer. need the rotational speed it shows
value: 1600 rpm
